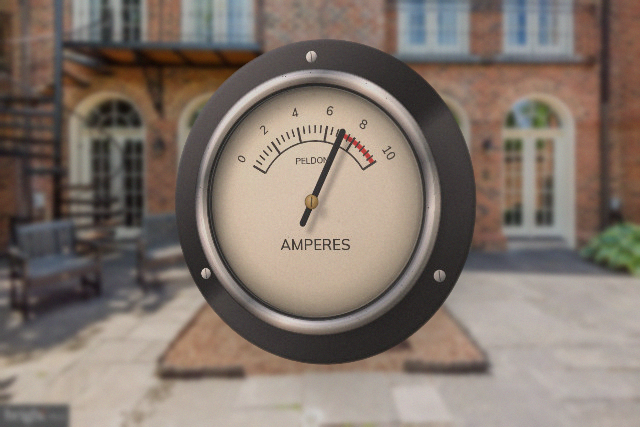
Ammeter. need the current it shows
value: 7.2 A
